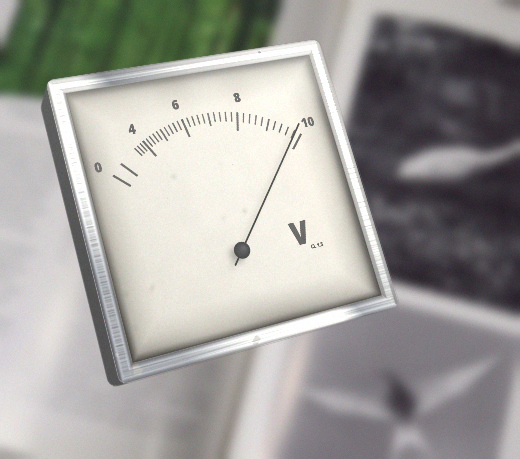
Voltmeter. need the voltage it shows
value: 9.8 V
